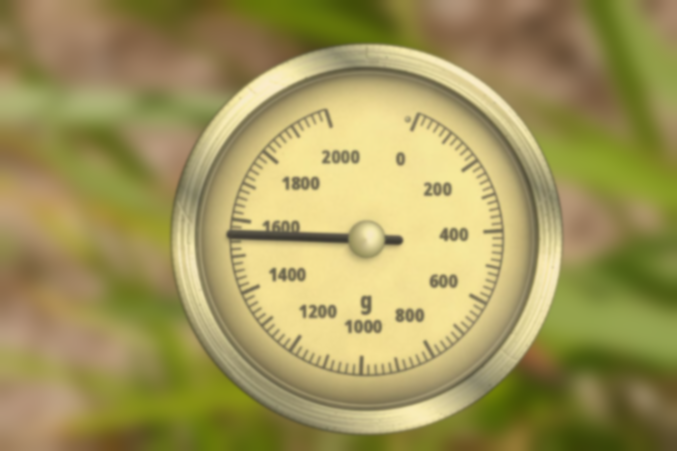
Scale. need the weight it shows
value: 1560 g
